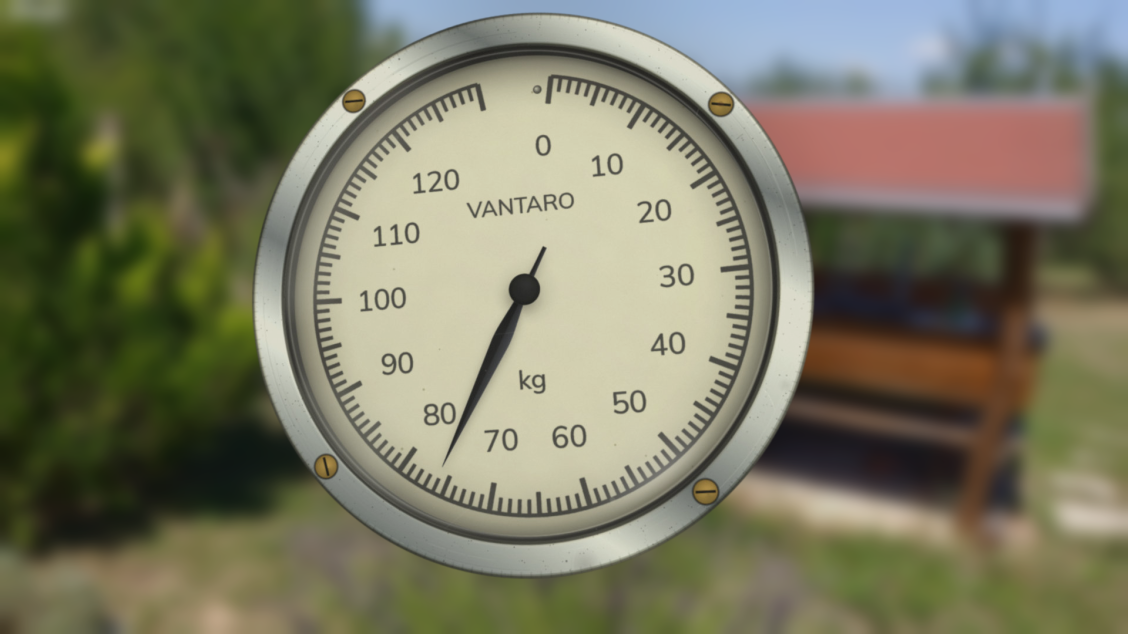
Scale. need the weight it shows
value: 76 kg
